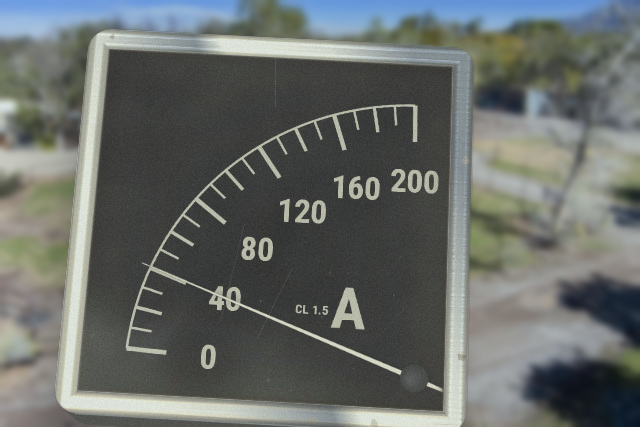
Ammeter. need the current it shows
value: 40 A
